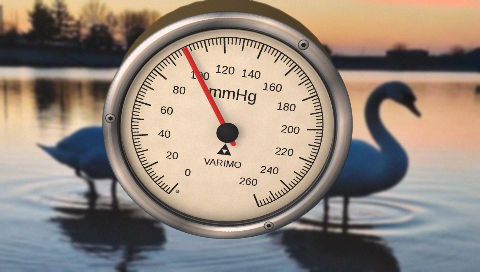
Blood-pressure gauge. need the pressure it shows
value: 100 mmHg
